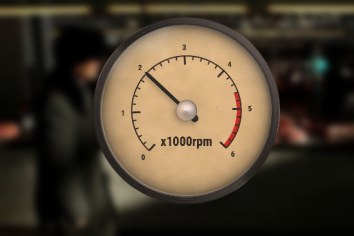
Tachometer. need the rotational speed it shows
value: 2000 rpm
